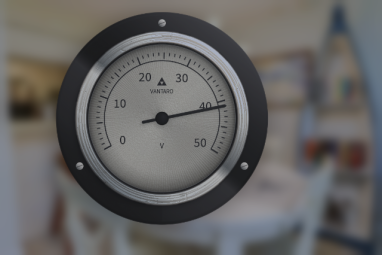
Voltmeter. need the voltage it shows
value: 41 V
